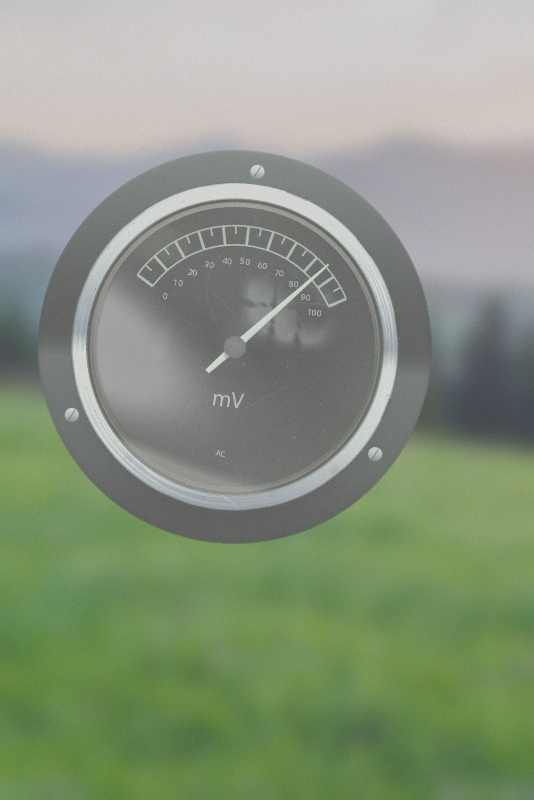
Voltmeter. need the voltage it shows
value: 85 mV
